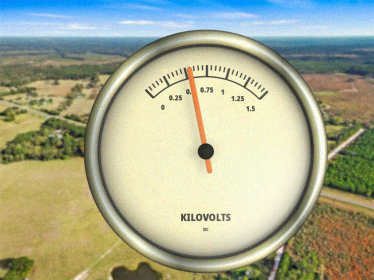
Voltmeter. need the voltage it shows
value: 0.55 kV
